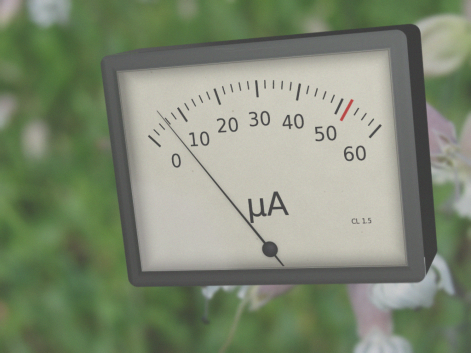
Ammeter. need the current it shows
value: 6 µA
